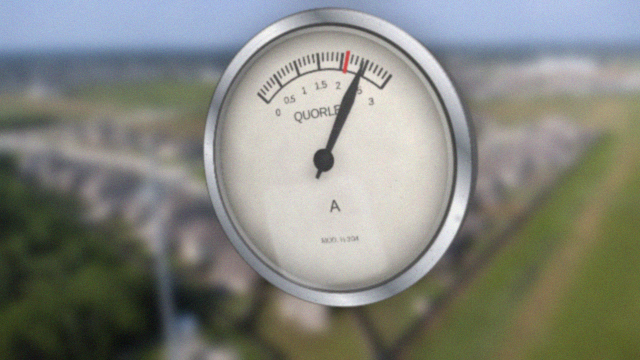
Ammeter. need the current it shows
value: 2.5 A
